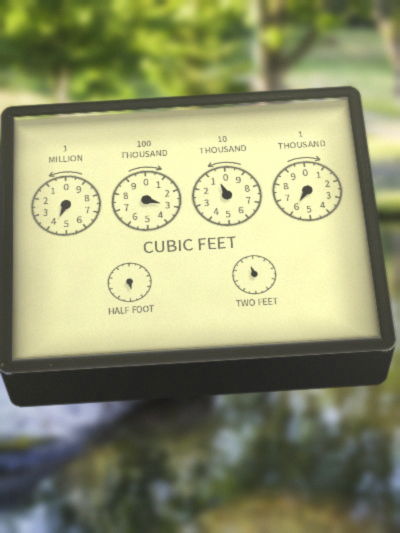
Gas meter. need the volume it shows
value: 430600 ft³
